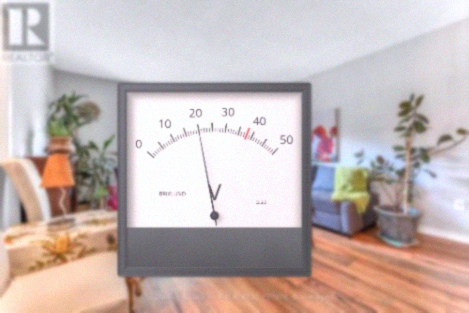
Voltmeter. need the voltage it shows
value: 20 V
